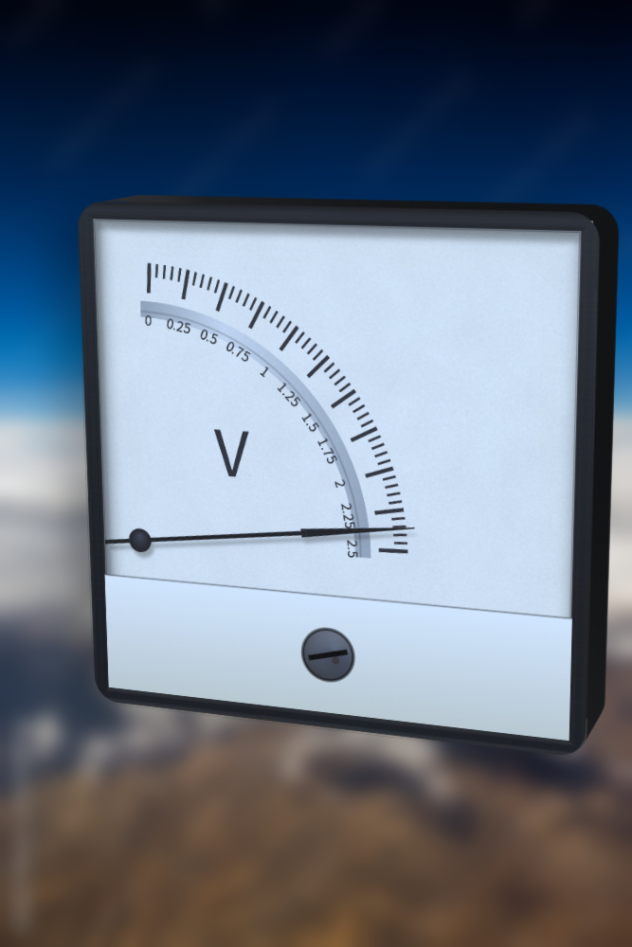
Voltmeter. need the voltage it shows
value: 2.35 V
